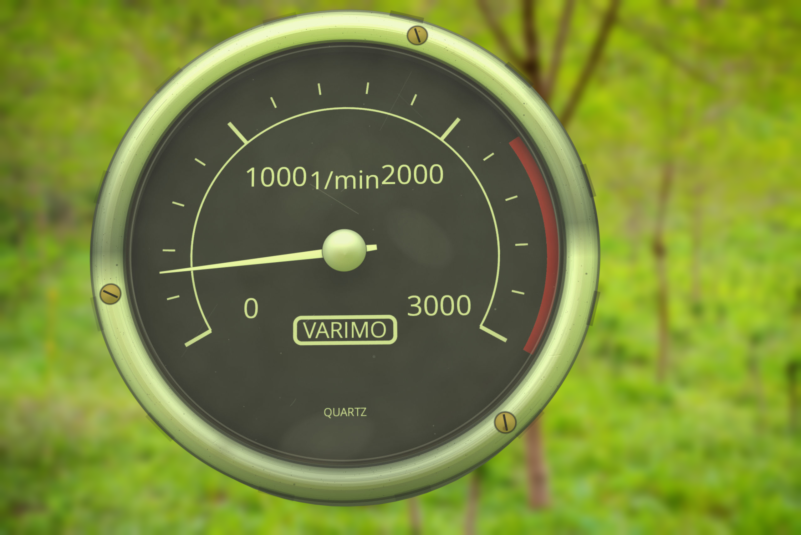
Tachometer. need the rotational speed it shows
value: 300 rpm
